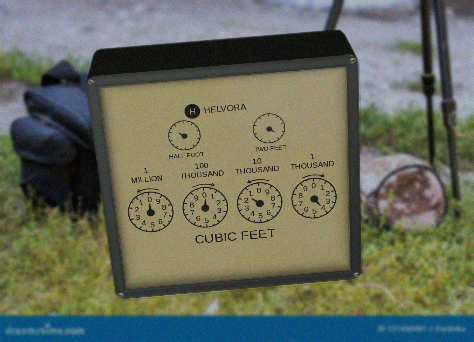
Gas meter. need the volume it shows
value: 1400 ft³
